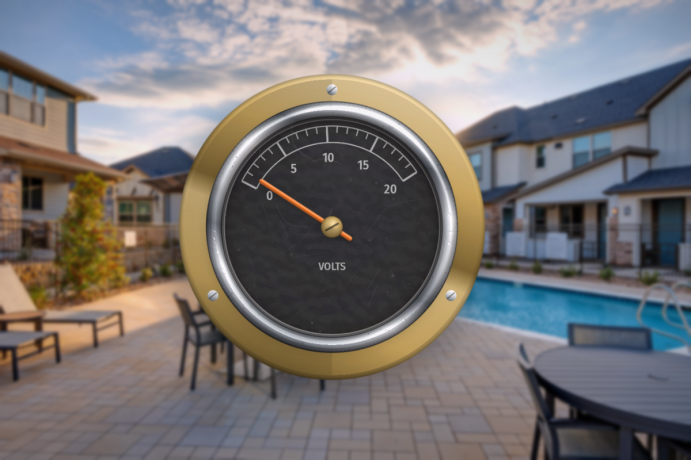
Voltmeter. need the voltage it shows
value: 1 V
